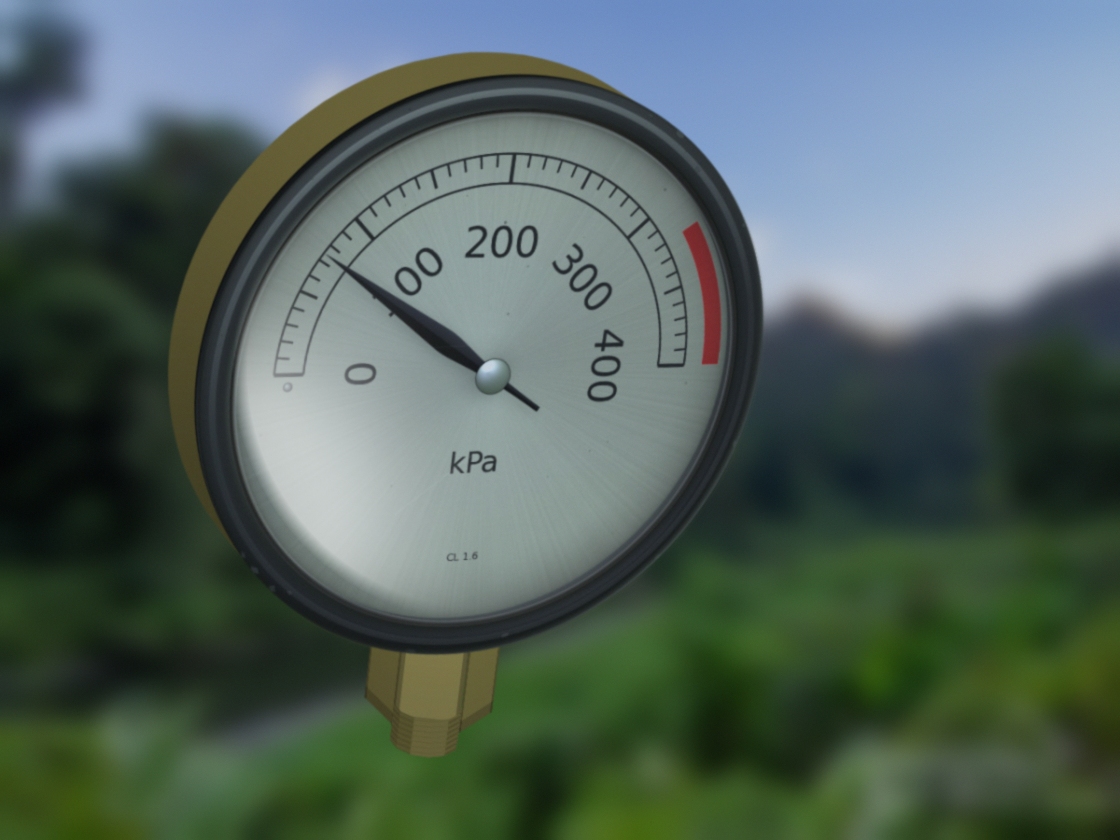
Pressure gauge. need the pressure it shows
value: 75 kPa
